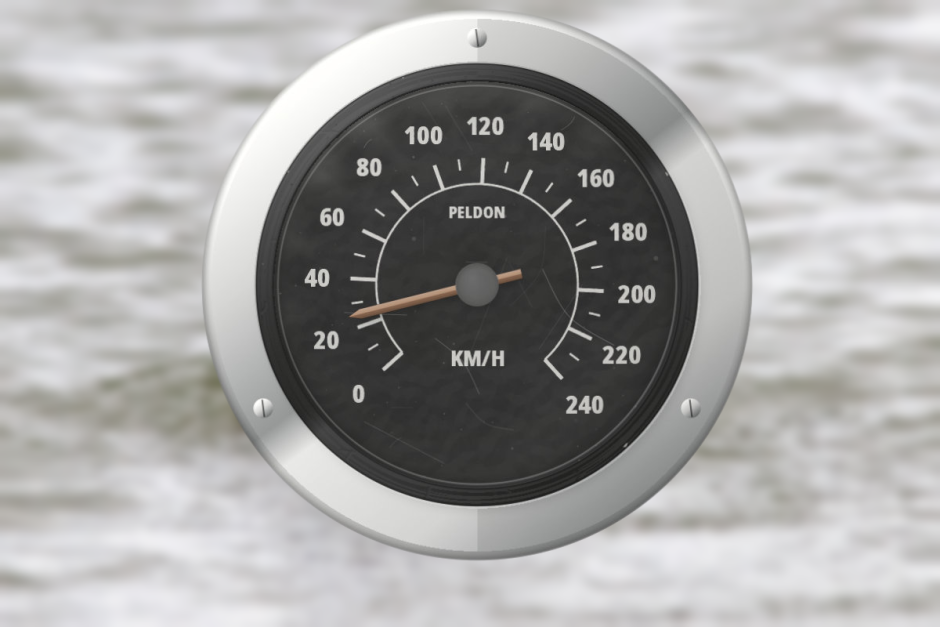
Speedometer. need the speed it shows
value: 25 km/h
